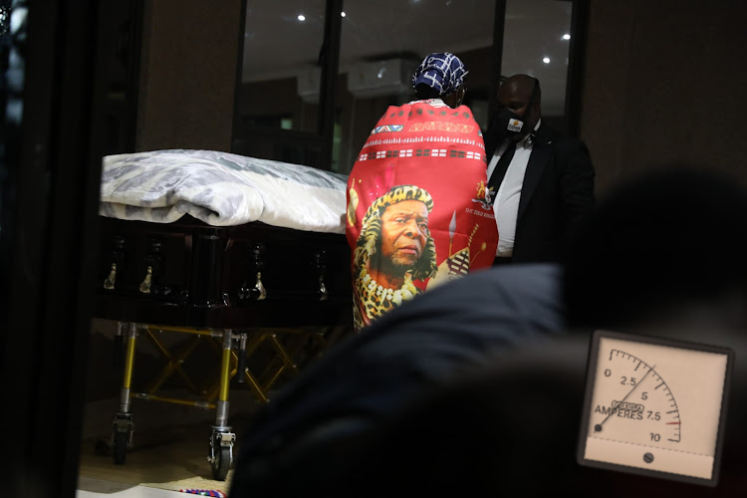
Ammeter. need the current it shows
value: 3.5 A
